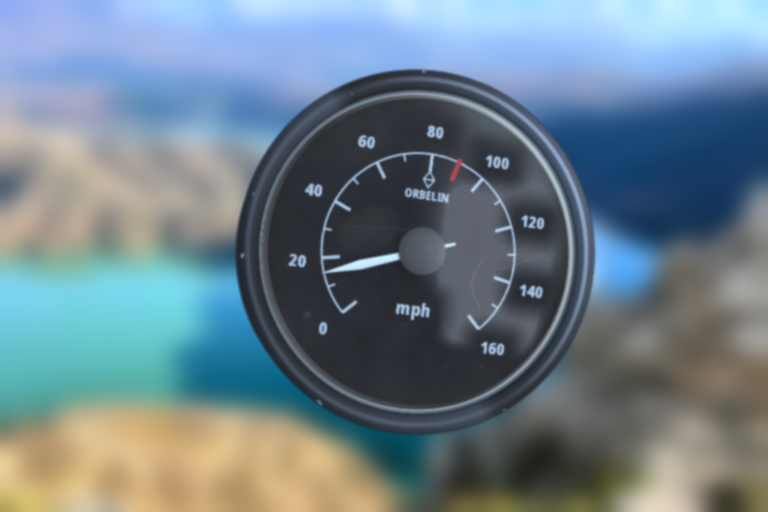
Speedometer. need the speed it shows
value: 15 mph
